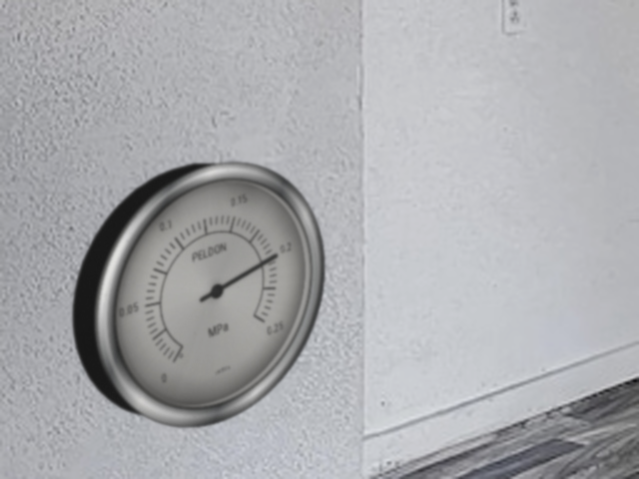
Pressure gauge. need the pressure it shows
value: 0.2 MPa
